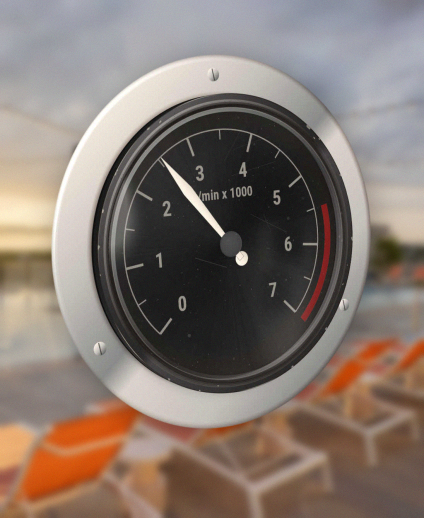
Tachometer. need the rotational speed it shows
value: 2500 rpm
